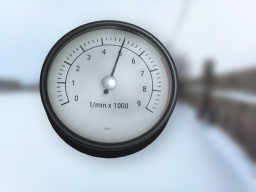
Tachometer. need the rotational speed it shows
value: 5000 rpm
